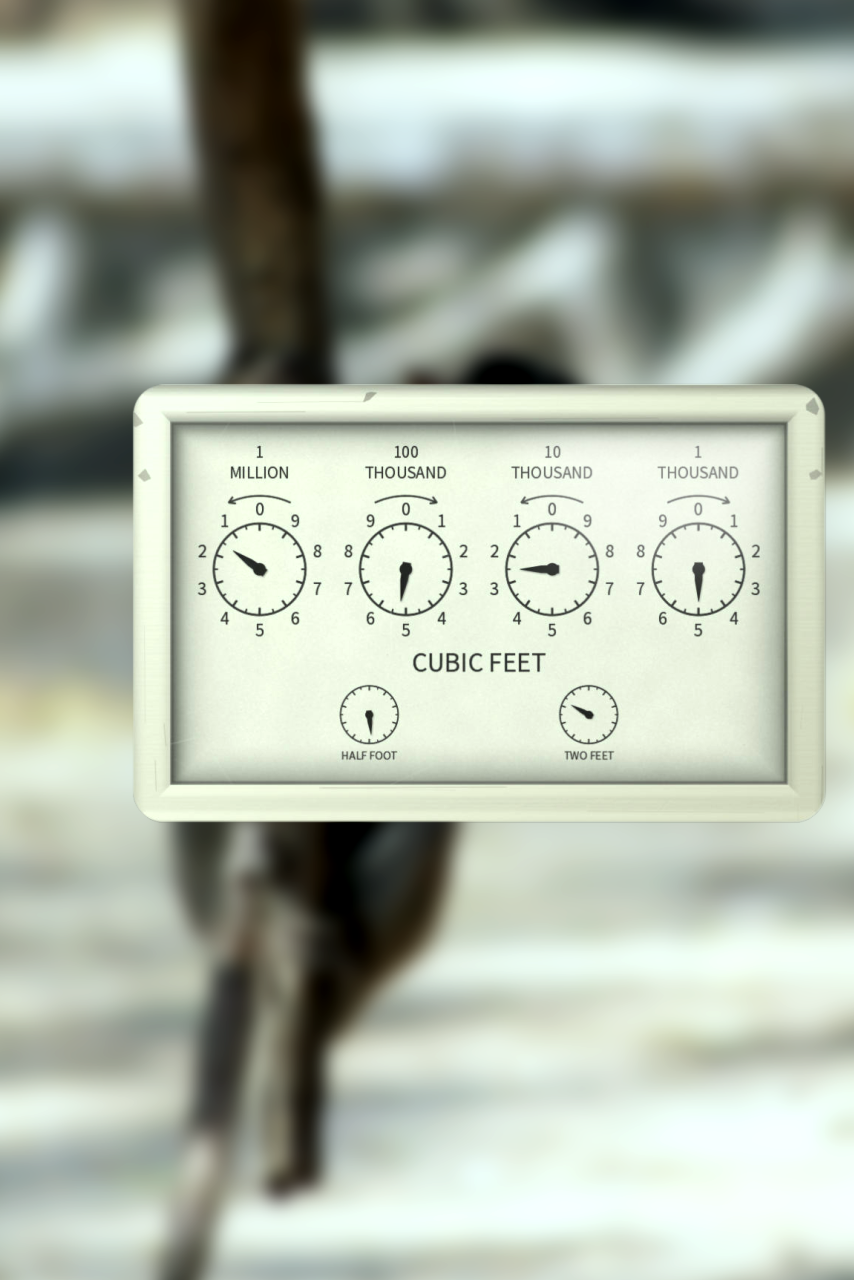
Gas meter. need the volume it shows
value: 152500 ft³
